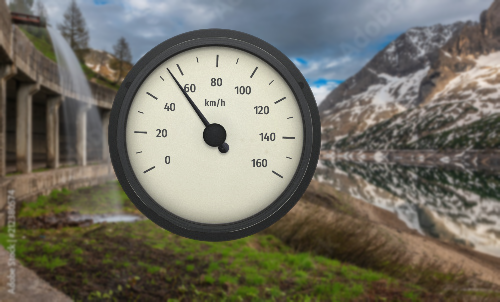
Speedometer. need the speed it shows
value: 55 km/h
